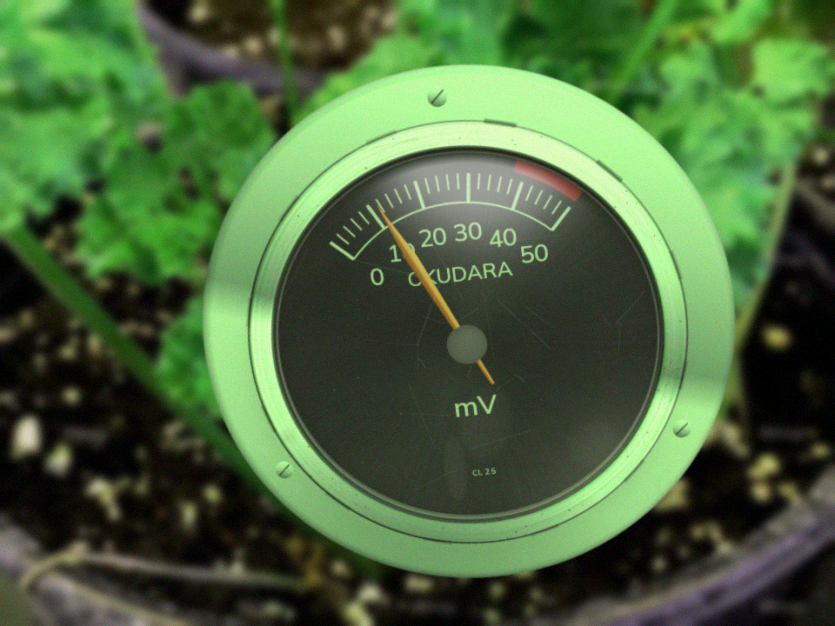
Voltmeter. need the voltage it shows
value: 12 mV
